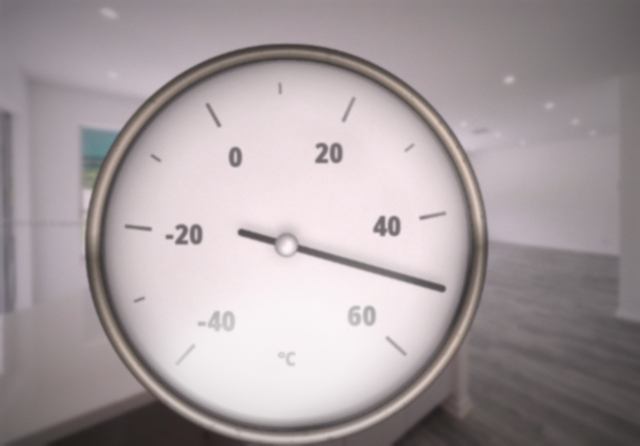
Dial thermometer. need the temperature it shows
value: 50 °C
